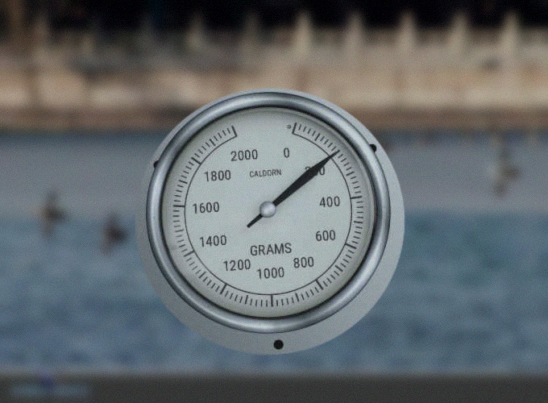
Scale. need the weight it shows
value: 200 g
